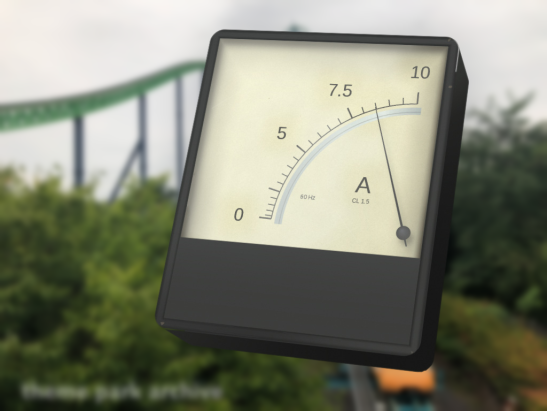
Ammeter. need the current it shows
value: 8.5 A
